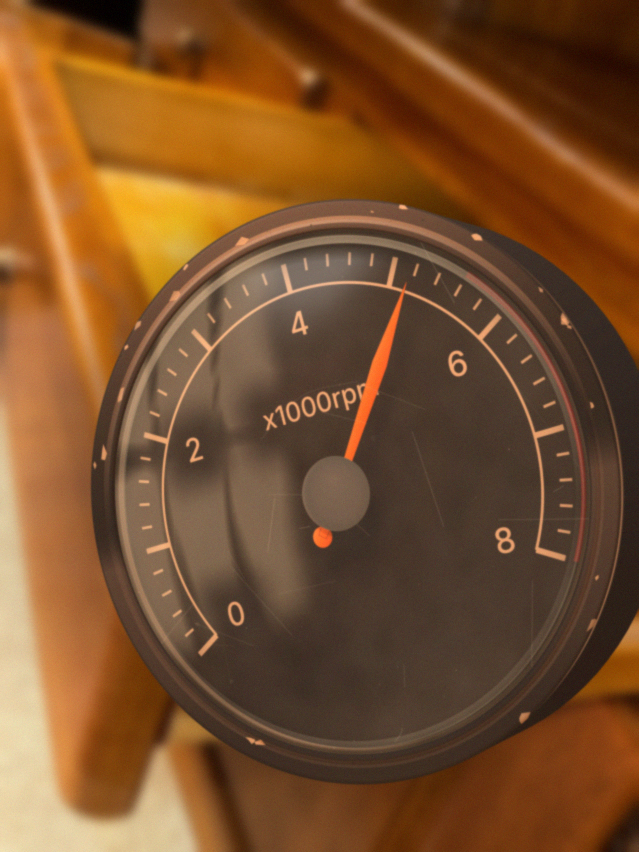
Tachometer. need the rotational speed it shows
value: 5200 rpm
